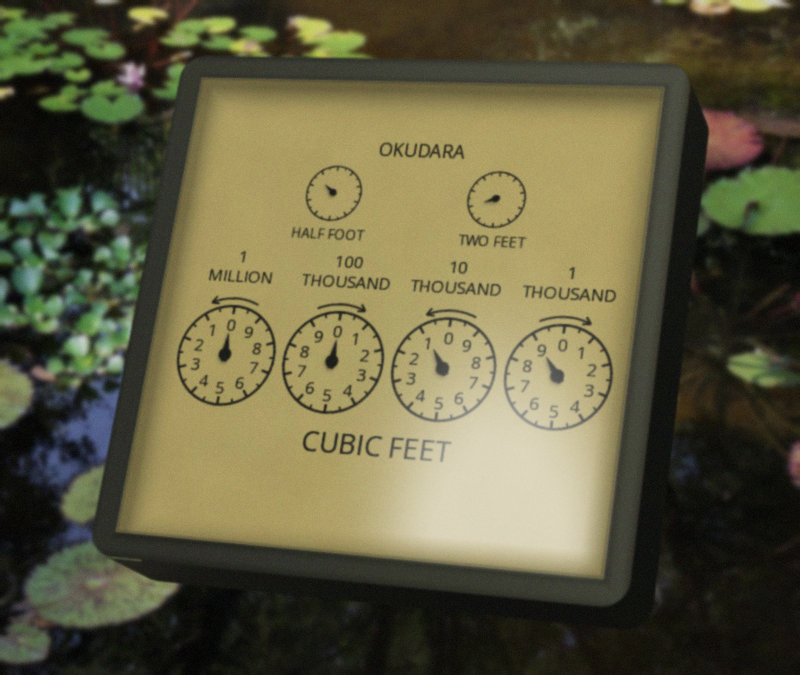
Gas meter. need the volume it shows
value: 900 ft³
